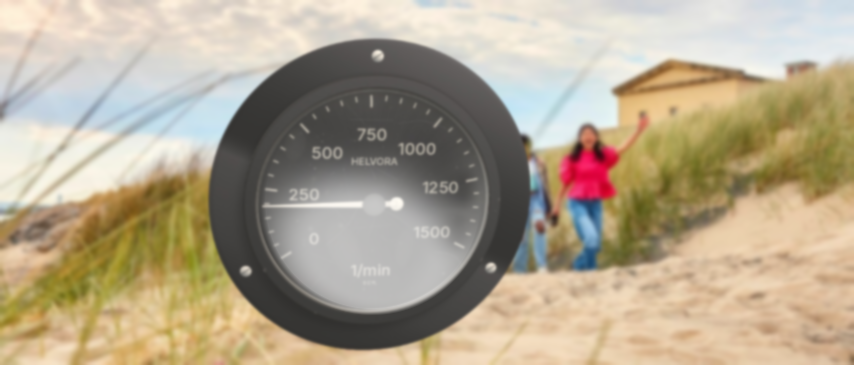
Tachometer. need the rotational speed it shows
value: 200 rpm
